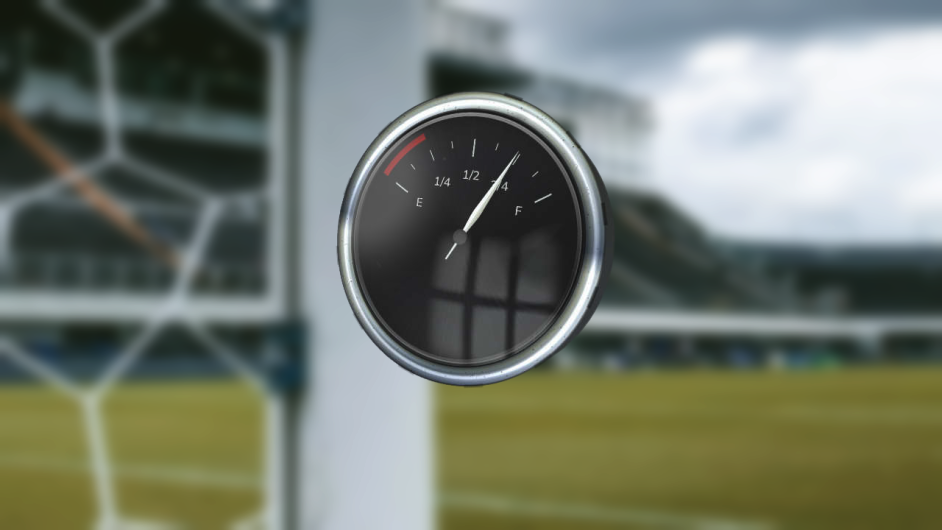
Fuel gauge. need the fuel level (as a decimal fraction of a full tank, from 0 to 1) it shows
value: 0.75
